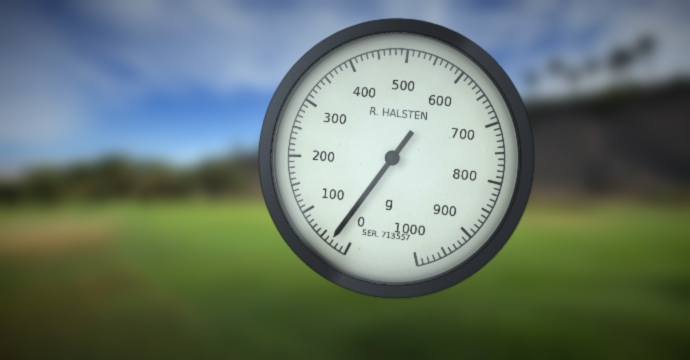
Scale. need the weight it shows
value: 30 g
